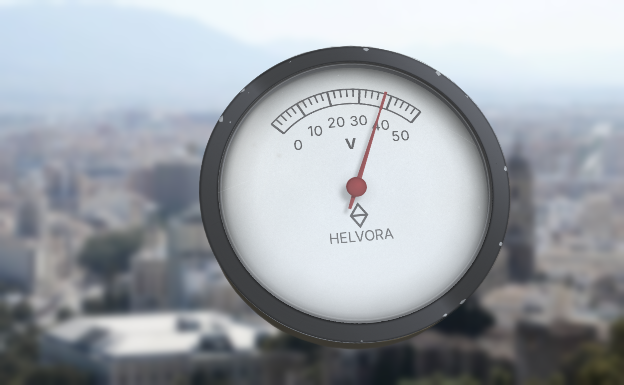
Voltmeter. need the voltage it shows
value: 38 V
